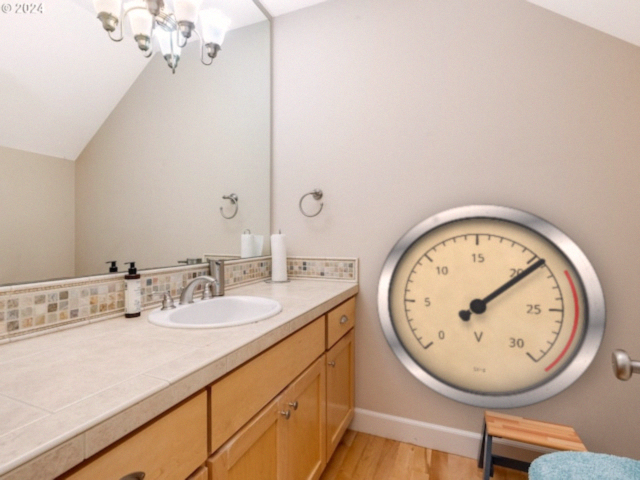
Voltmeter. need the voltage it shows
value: 20.5 V
